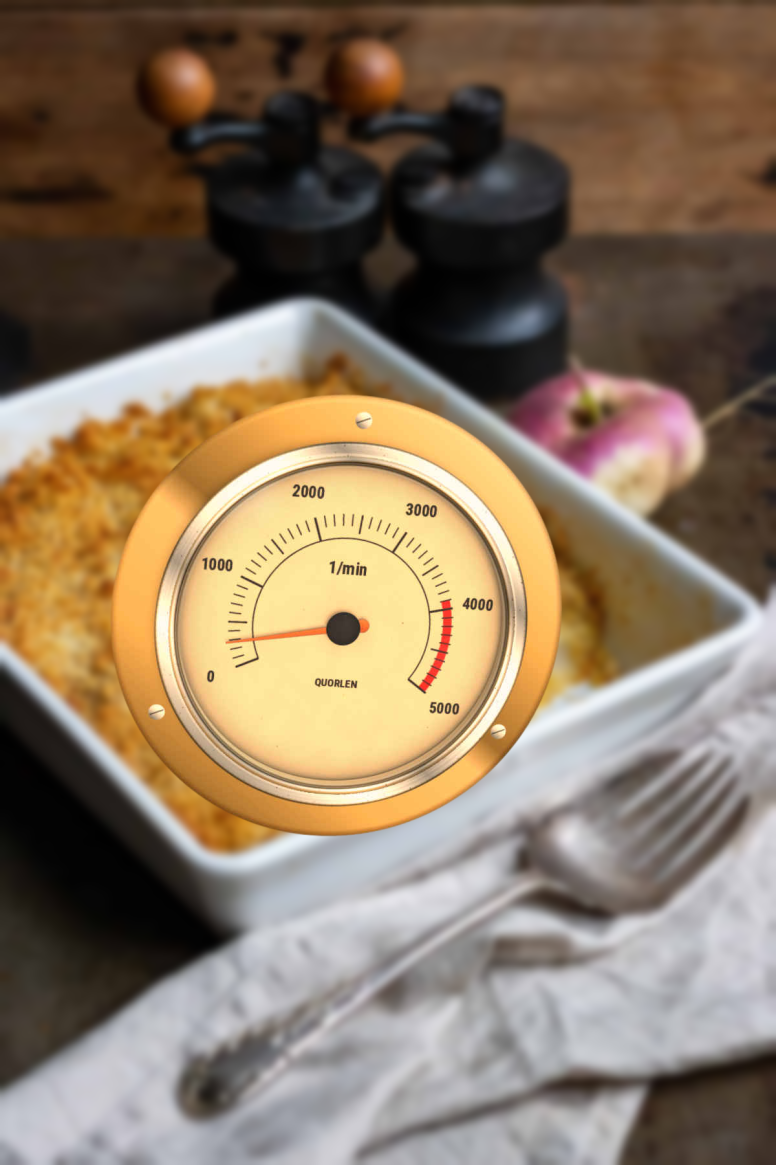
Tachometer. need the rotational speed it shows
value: 300 rpm
